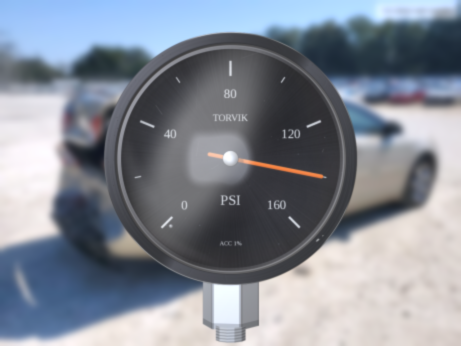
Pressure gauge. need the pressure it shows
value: 140 psi
